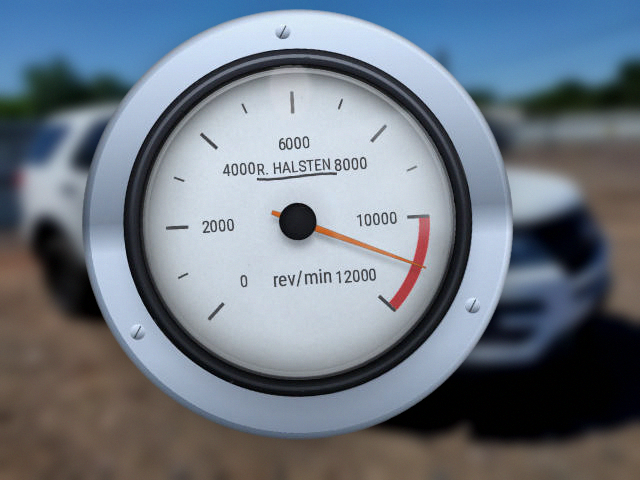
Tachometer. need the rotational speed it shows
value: 11000 rpm
